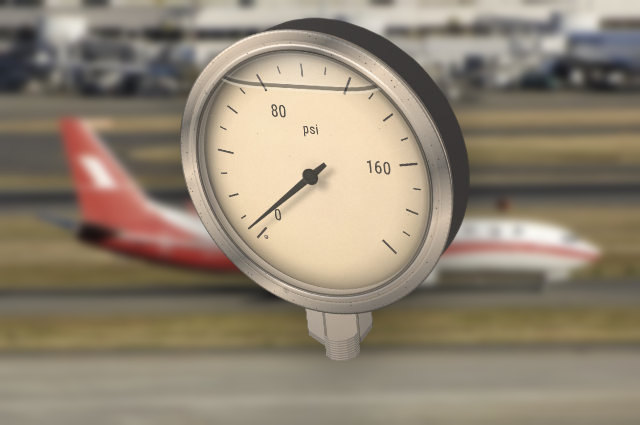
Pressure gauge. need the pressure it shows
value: 5 psi
